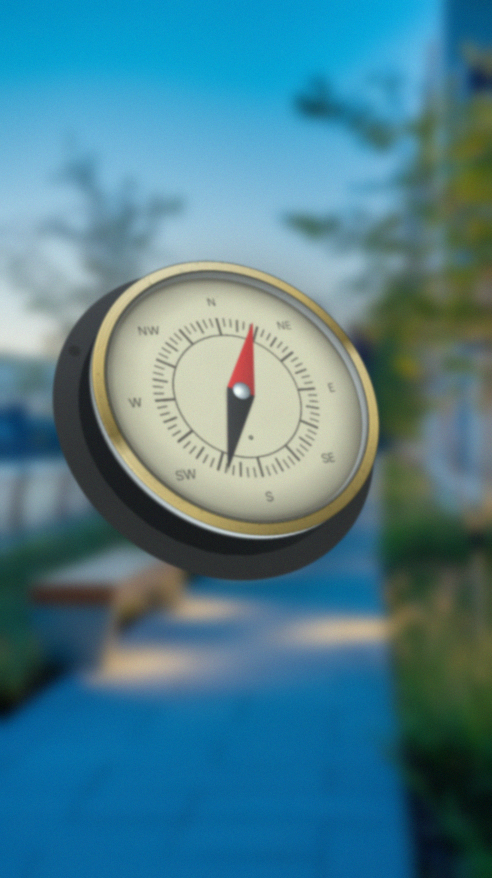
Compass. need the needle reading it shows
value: 25 °
